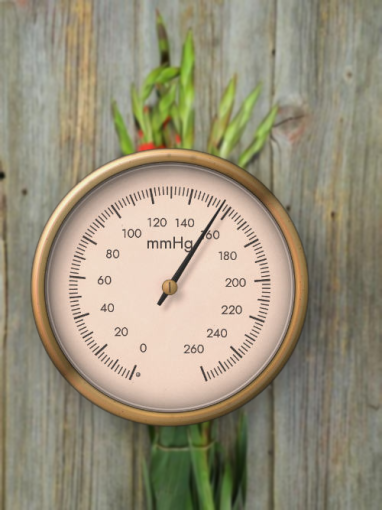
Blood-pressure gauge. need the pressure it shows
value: 156 mmHg
